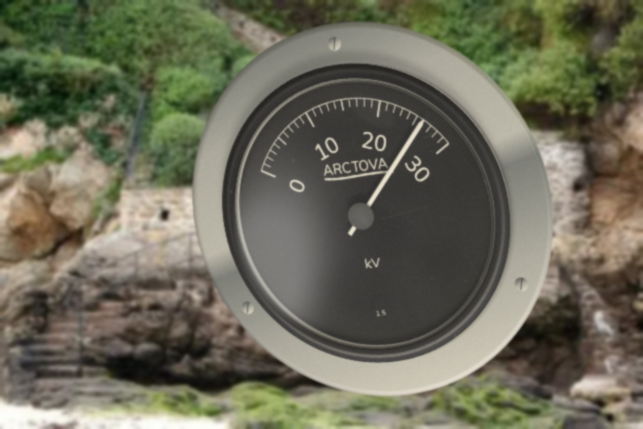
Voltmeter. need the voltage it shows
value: 26 kV
